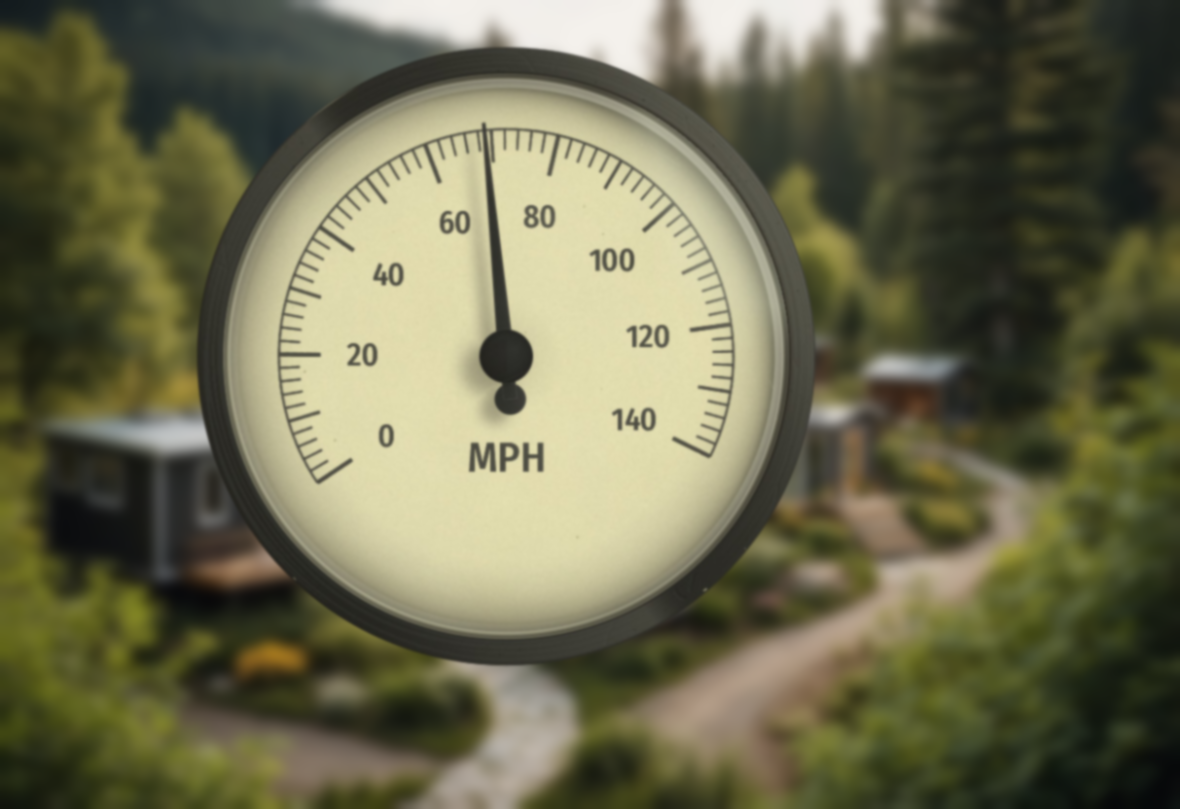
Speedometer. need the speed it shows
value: 69 mph
